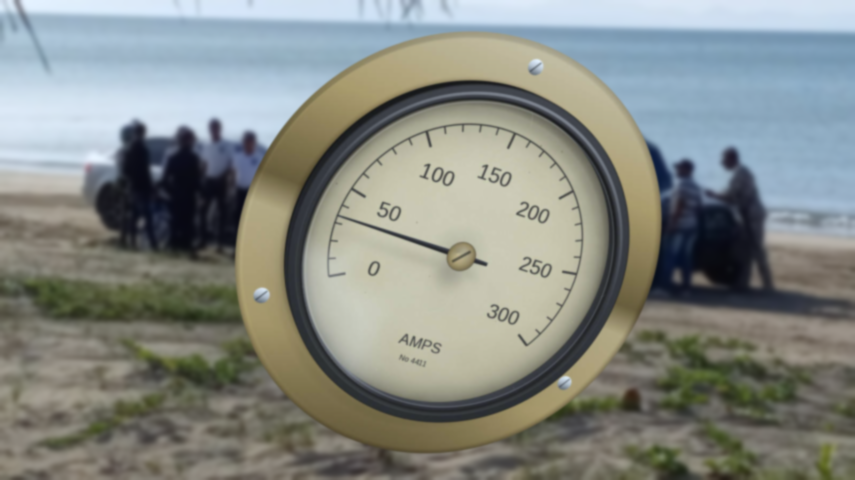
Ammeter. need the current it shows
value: 35 A
